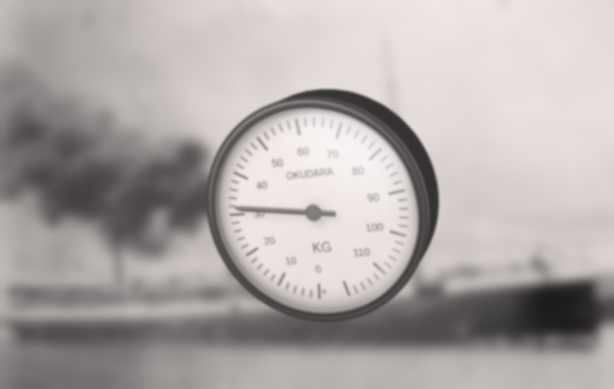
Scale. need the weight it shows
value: 32 kg
